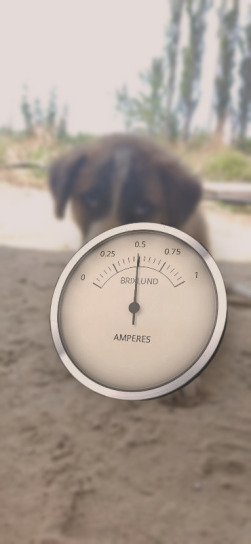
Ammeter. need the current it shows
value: 0.5 A
